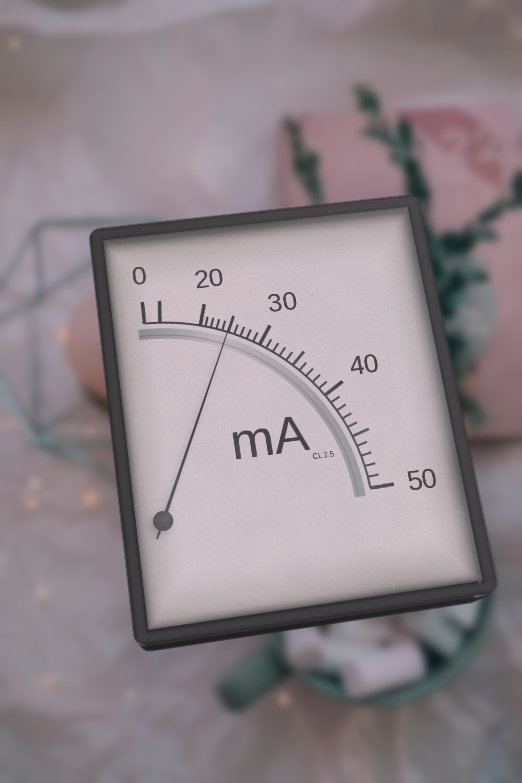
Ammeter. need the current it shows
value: 25 mA
